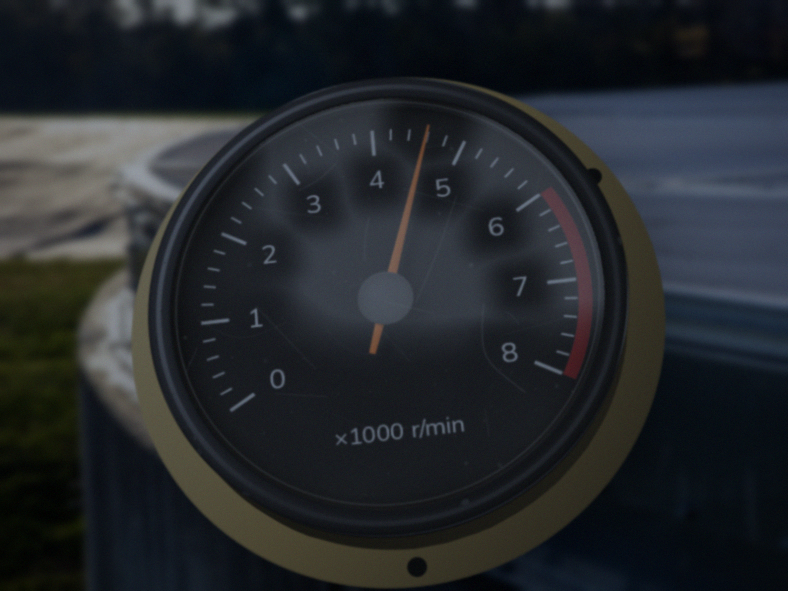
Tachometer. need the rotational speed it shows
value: 4600 rpm
